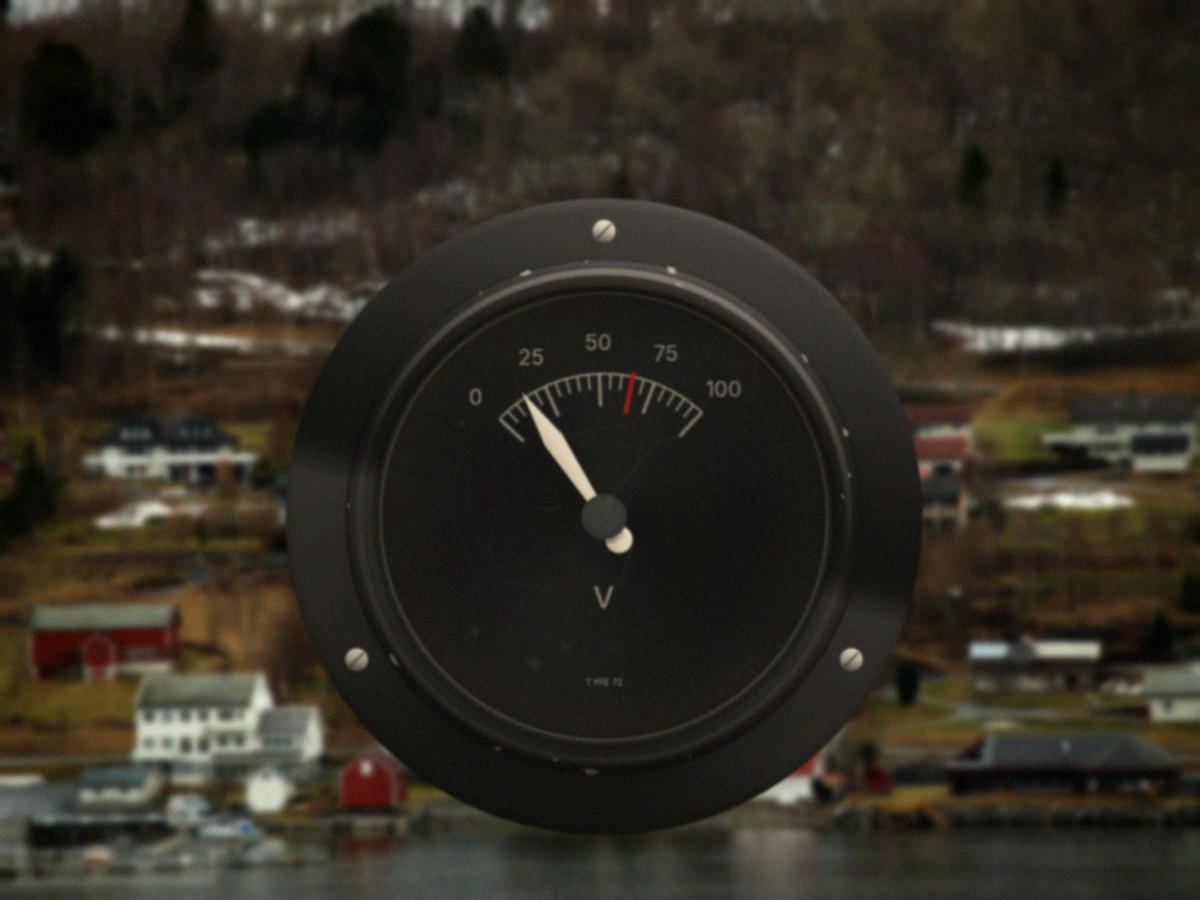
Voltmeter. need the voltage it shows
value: 15 V
